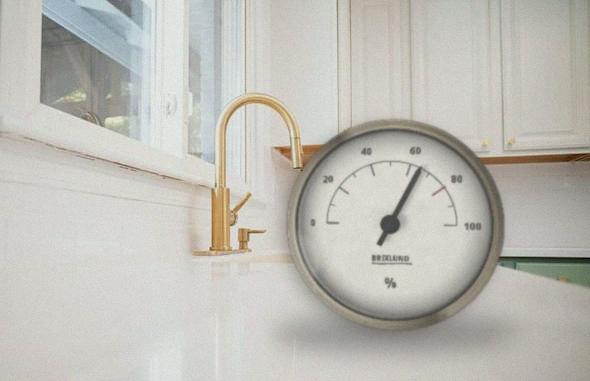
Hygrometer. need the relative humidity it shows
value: 65 %
